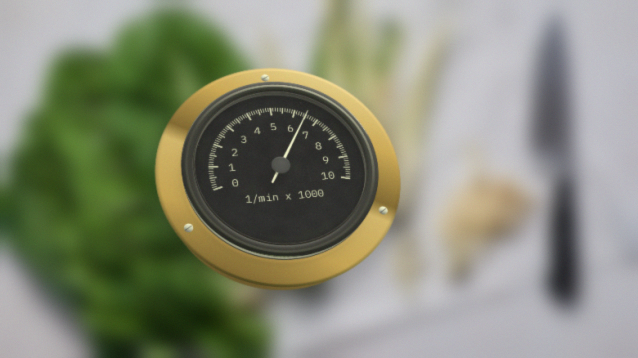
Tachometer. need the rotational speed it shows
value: 6500 rpm
